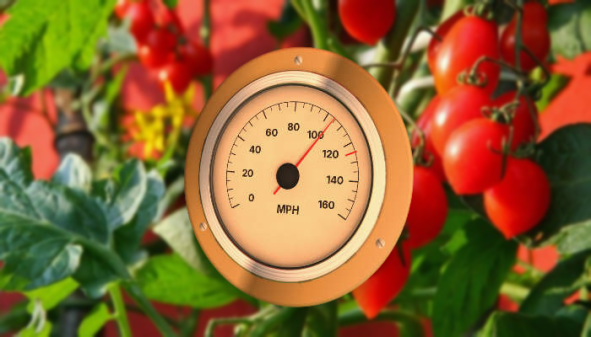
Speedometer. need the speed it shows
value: 105 mph
